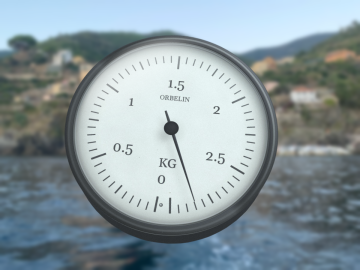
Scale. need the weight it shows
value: 2.85 kg
